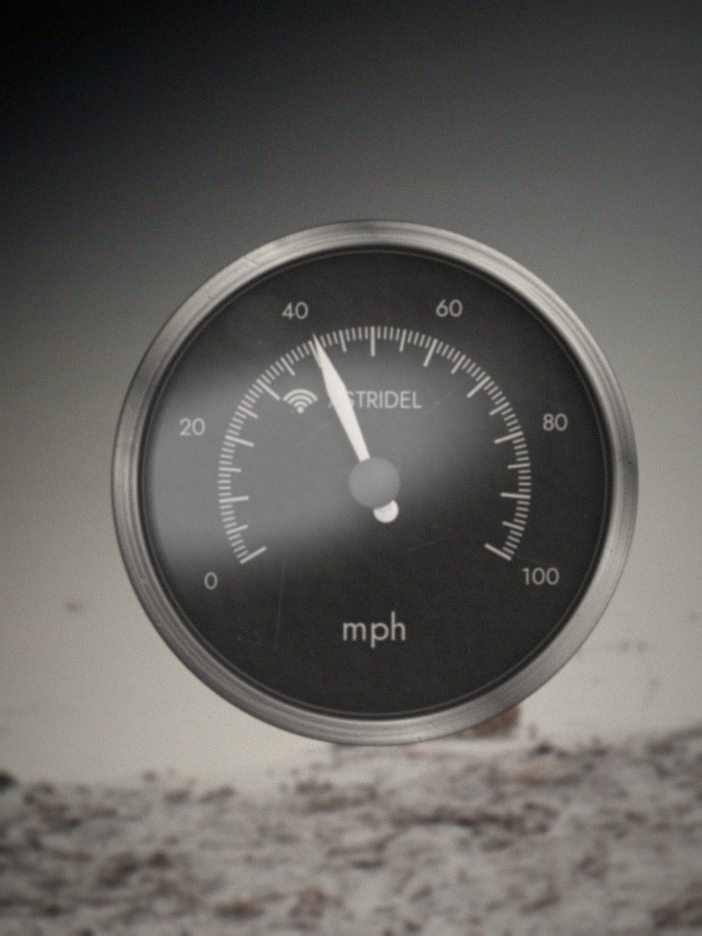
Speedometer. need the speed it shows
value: 41 mph
